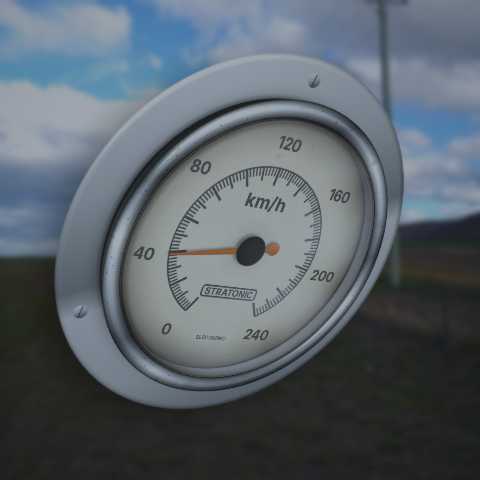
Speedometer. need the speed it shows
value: 40 km/h
